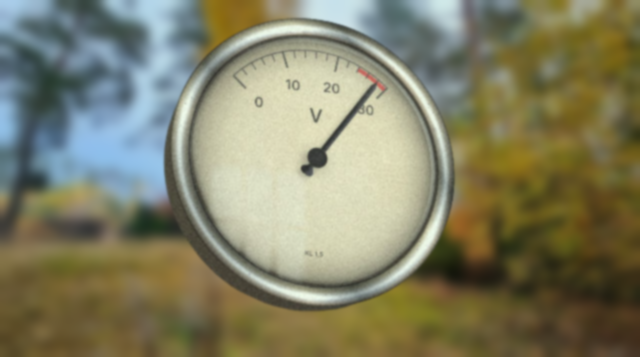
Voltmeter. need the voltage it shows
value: 28 V
